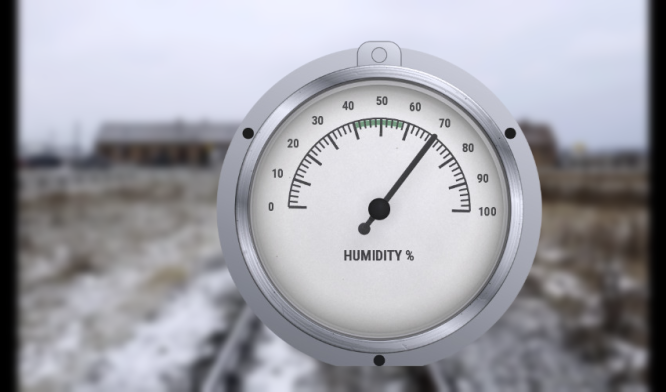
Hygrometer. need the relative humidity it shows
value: 70 %
